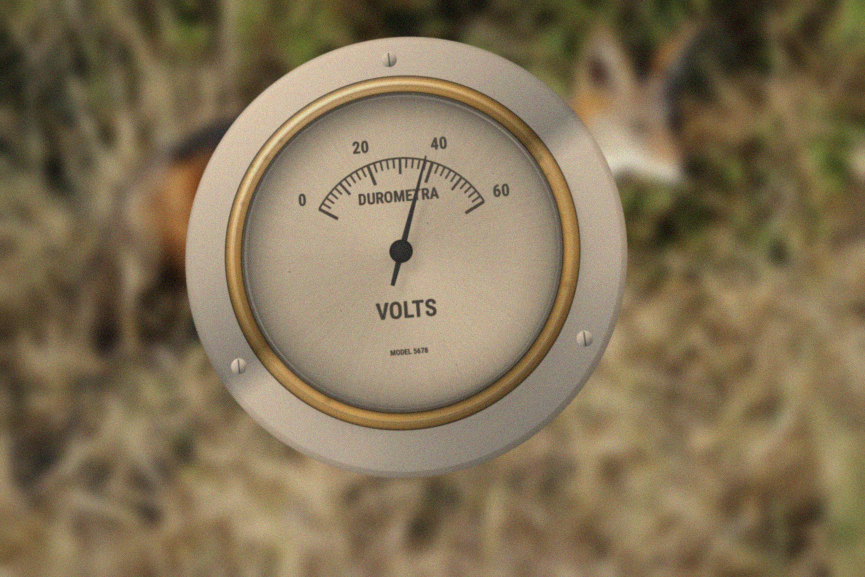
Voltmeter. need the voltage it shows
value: 38 V
